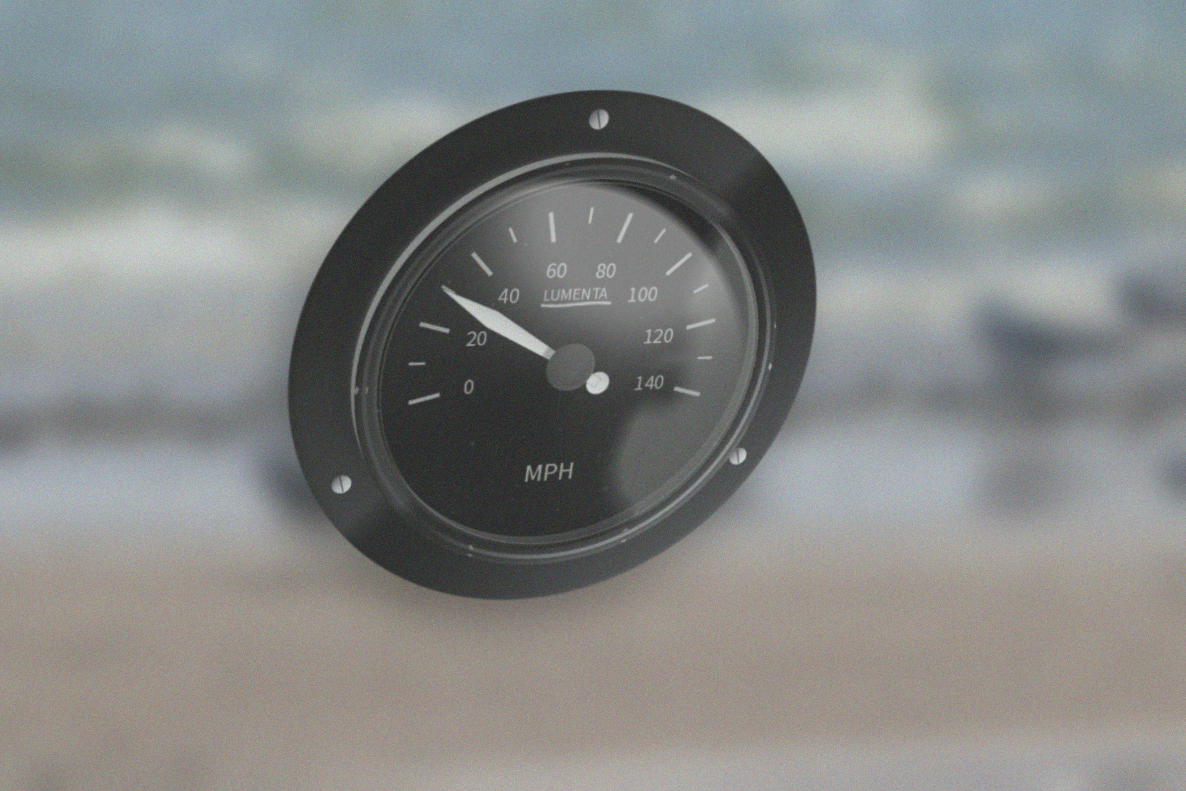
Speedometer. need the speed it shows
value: 30 mph
